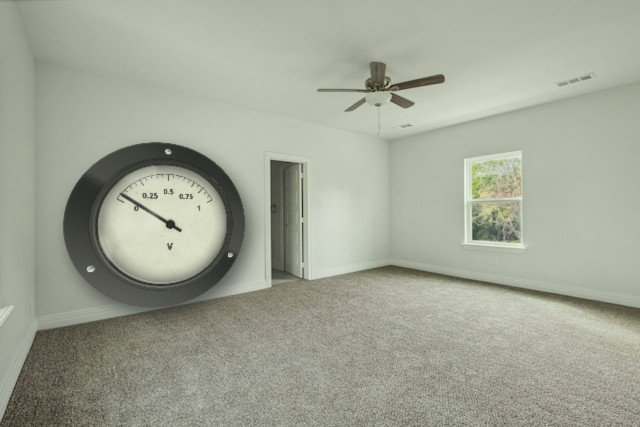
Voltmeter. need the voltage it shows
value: 0.05 V
